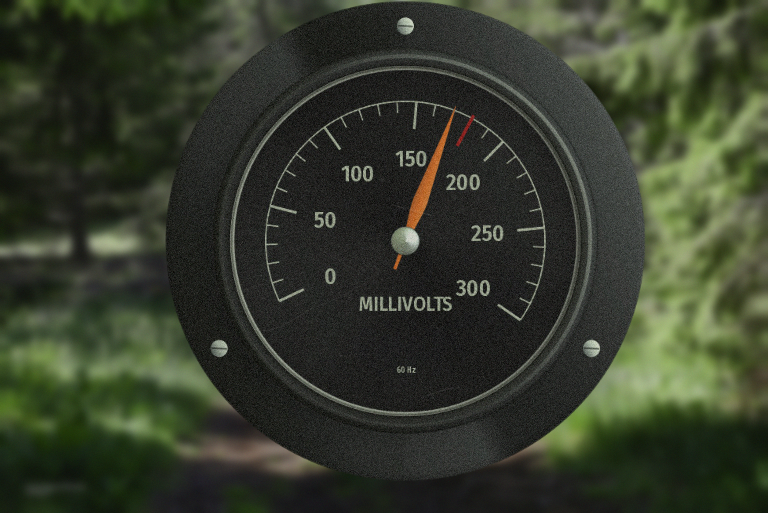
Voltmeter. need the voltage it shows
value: 170 mV
